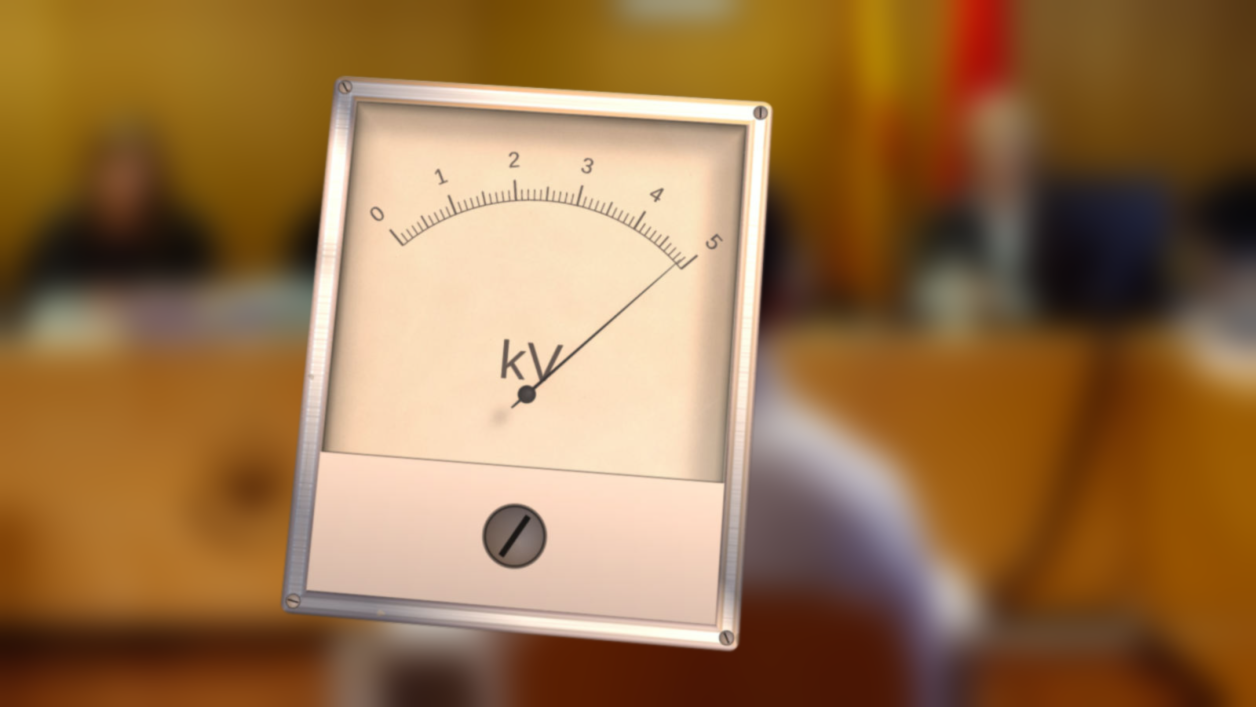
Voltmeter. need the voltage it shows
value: 4.9 kV
